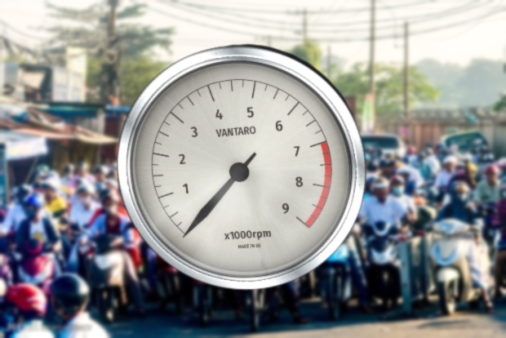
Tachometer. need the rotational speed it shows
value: 0 rpm
